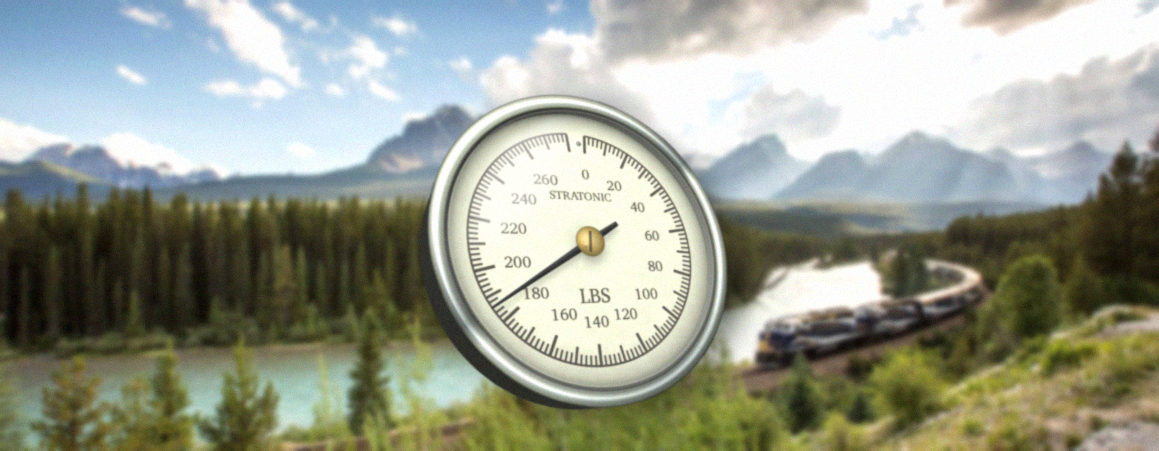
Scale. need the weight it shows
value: 186 lb
